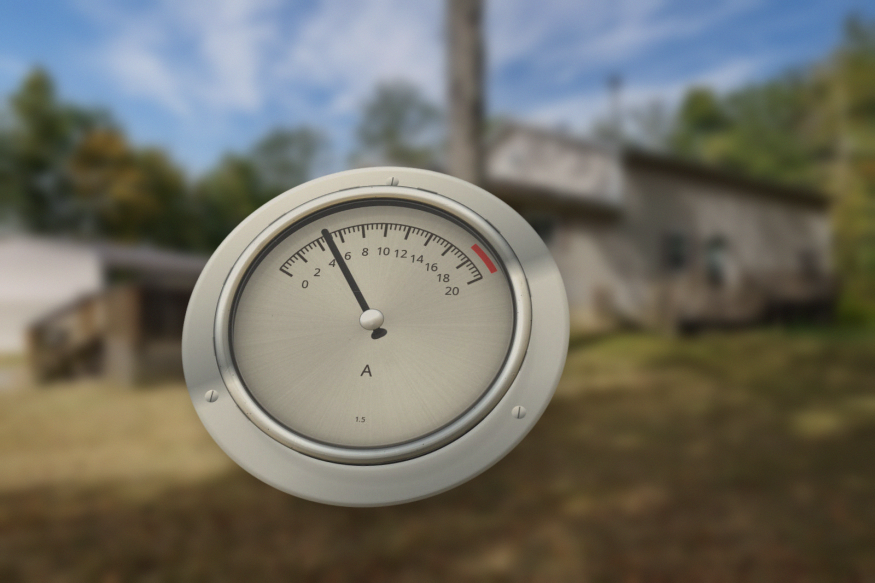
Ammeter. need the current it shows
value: 4.8 A
